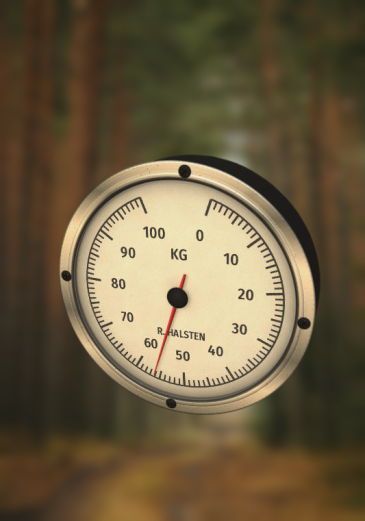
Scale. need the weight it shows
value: 56 kg
